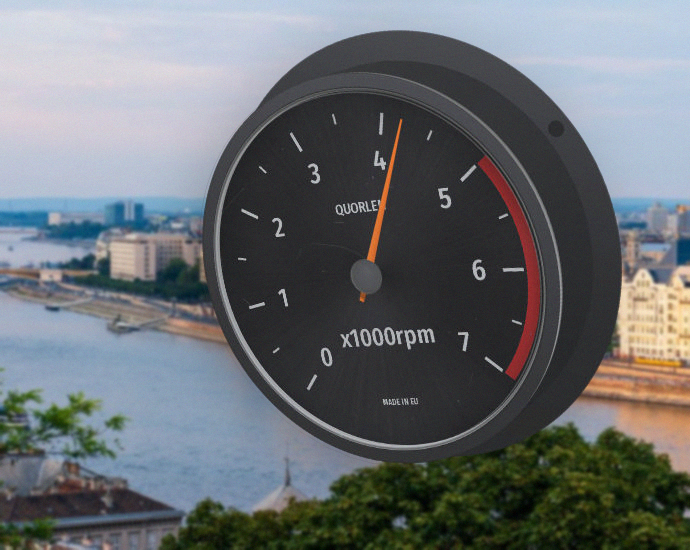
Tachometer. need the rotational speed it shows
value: 4250 rpm
